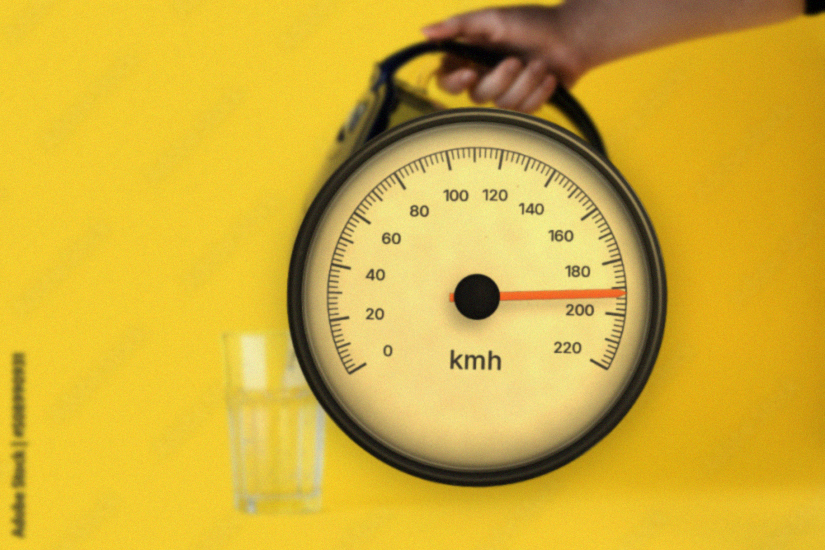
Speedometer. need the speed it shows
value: 192 km/h
